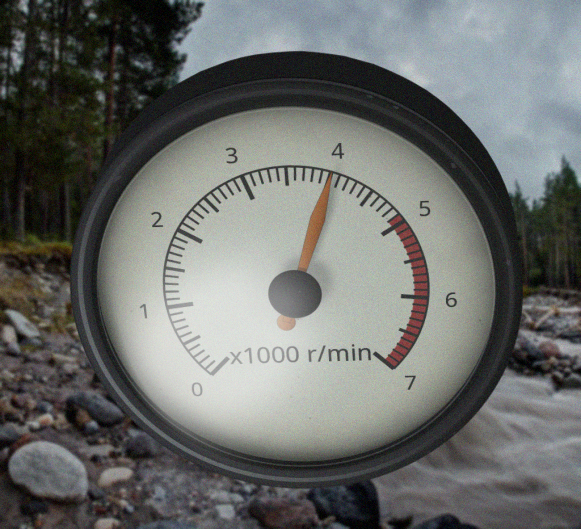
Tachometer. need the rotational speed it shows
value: 4000 rpm
